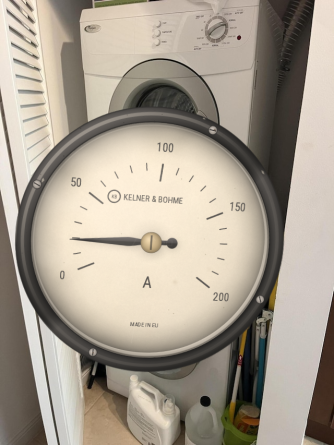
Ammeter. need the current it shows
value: 20 A
